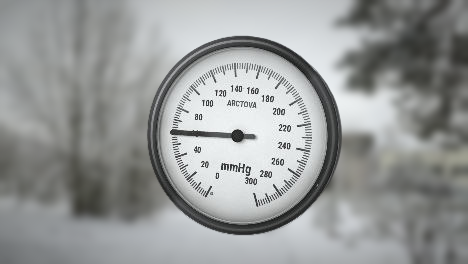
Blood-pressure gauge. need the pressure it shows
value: 60 mmHg
